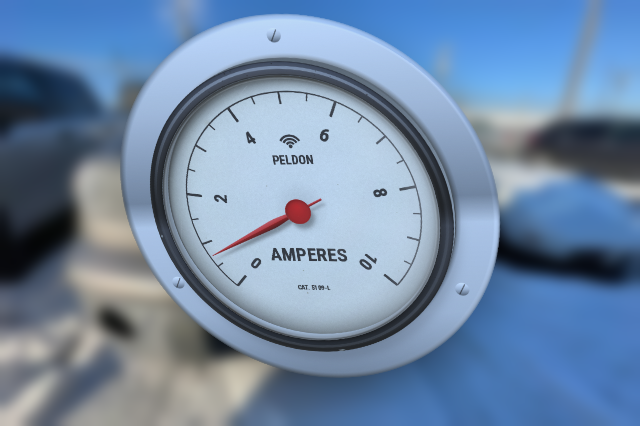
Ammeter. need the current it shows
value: 0.75 A
